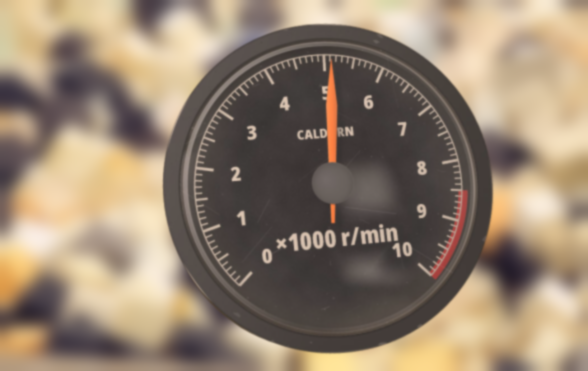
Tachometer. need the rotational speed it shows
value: 5100 rpm
